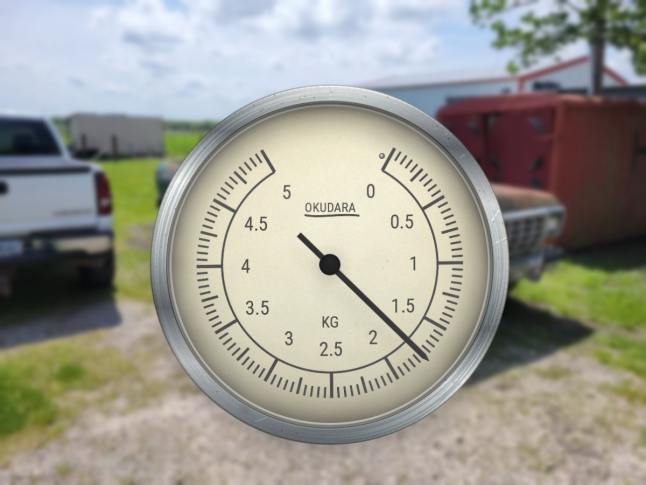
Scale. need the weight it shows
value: 1.75 kg
